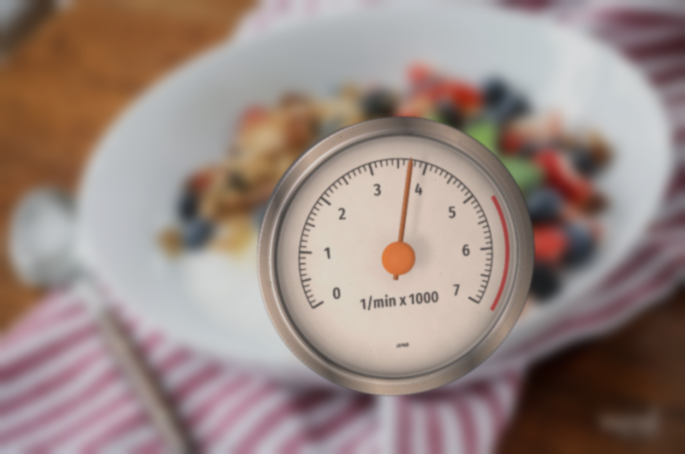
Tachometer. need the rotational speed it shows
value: 3700 rpm
